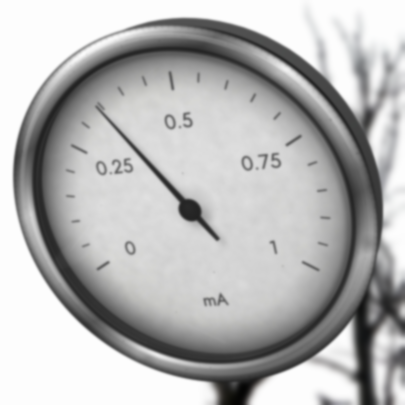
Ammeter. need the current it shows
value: 0.35 mA
